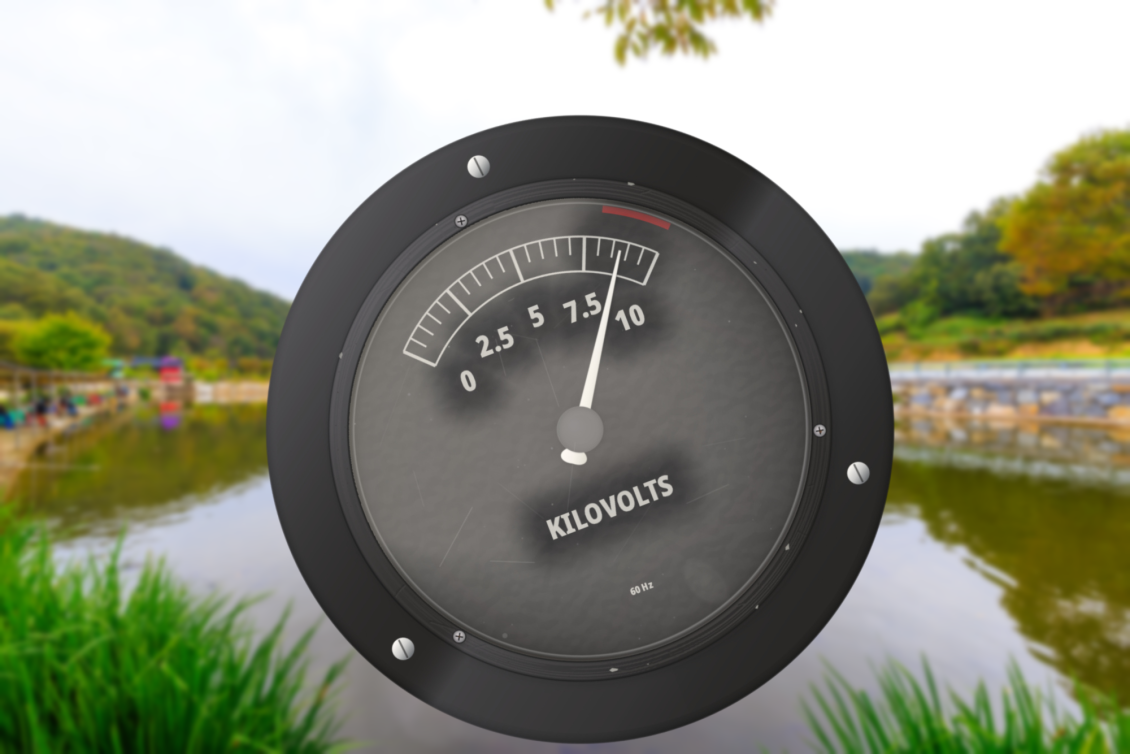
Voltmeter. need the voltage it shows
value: 8.75 kV
